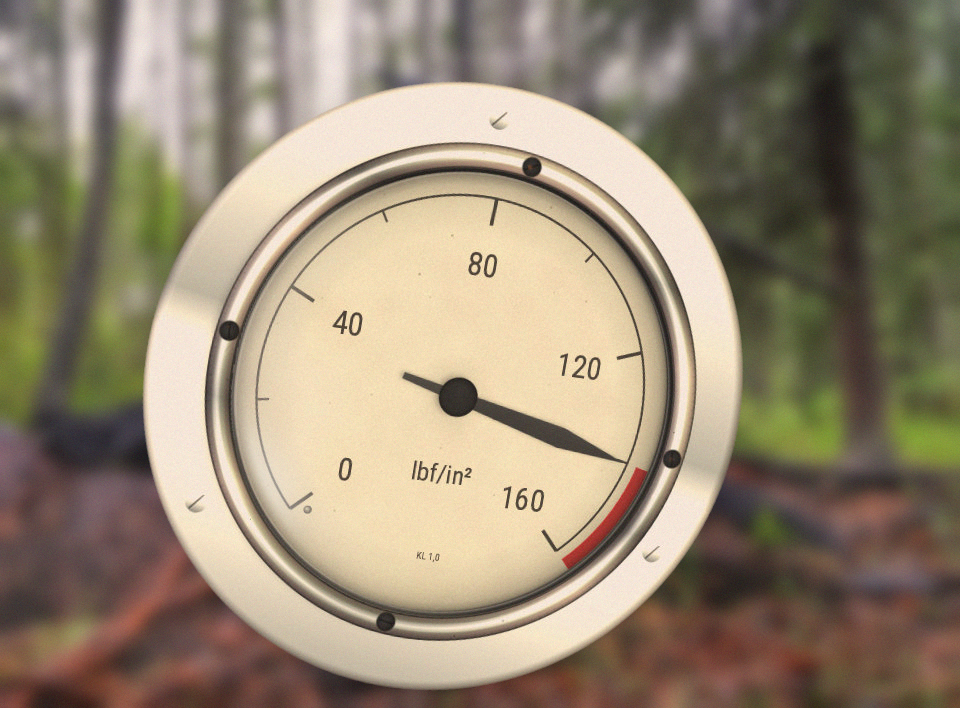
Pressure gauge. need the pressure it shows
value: 140 psi
